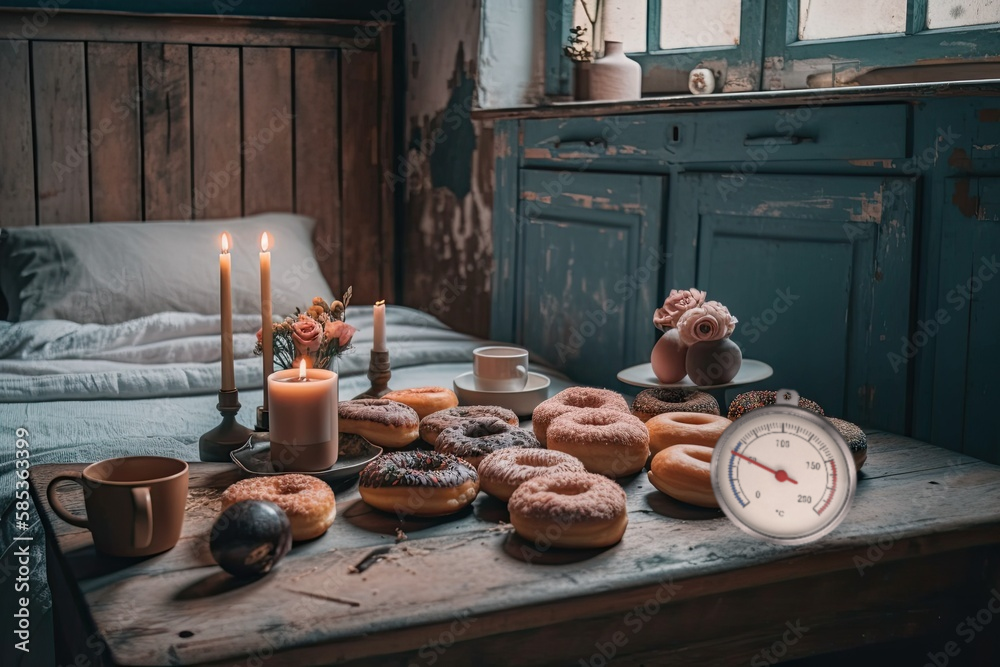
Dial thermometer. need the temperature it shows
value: 50 °C
